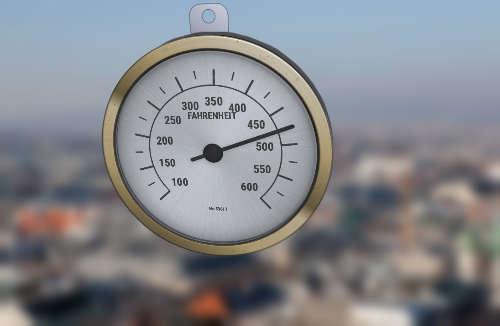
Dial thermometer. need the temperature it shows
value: 475 °F
